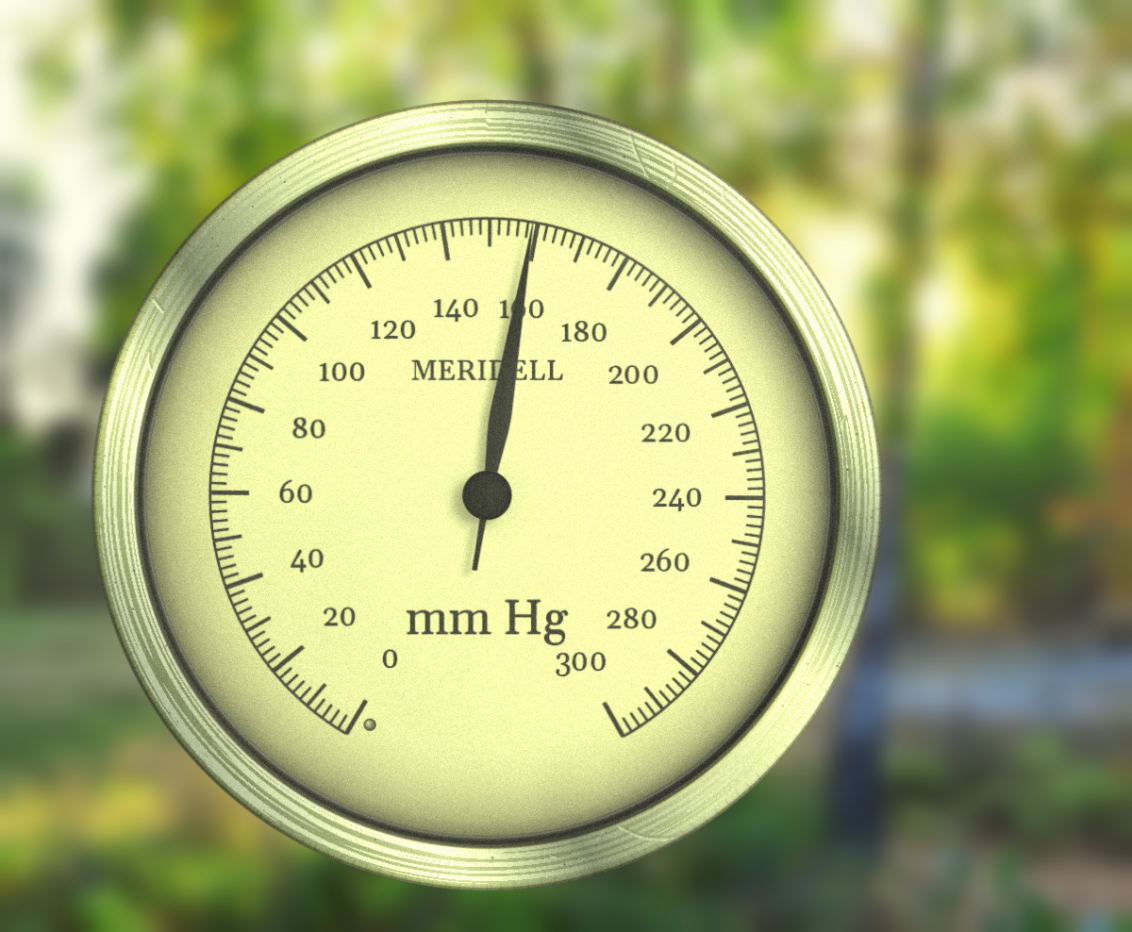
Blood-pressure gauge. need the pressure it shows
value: 159 mmHg
